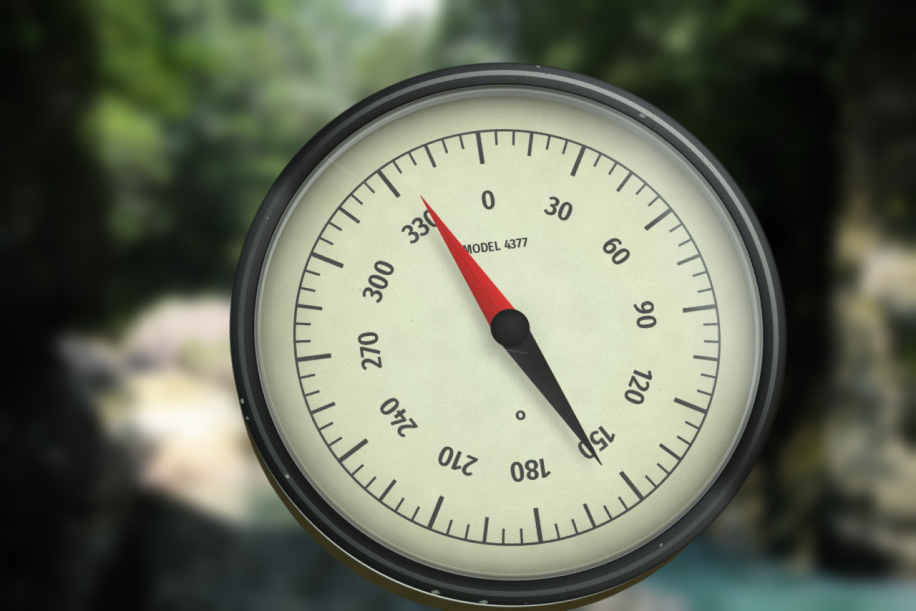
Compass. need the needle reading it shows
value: 335 °
